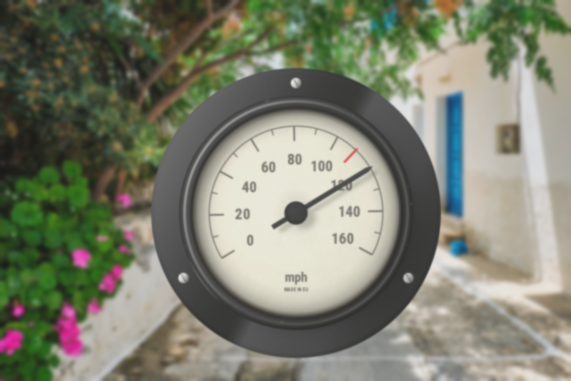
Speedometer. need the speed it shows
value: 120 mph
